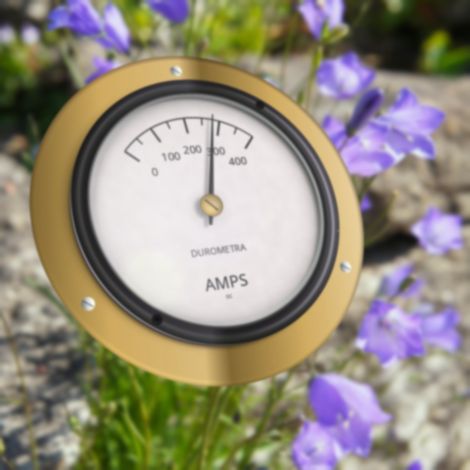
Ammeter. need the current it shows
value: 275 A
